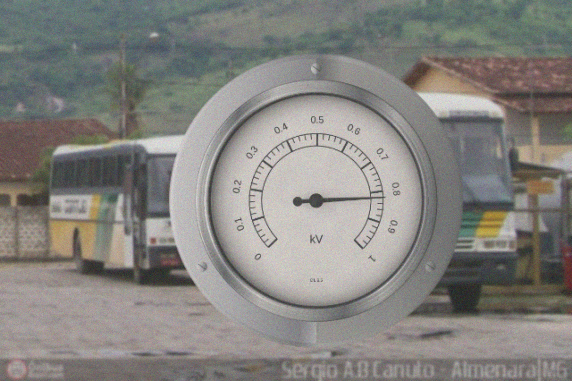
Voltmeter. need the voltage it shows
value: 0.82 kV
